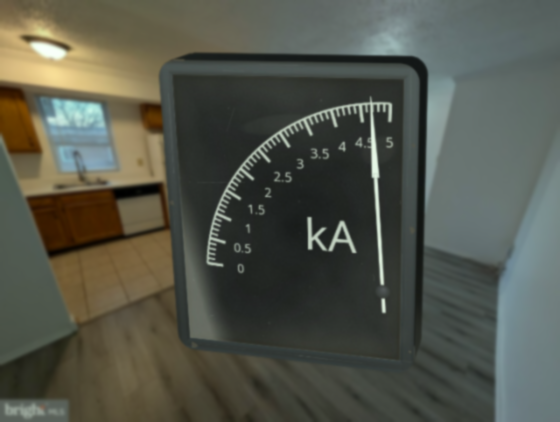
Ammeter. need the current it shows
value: 4.7 kA
